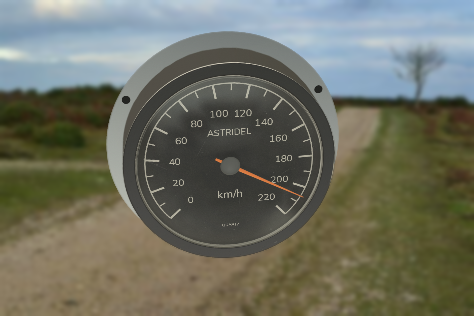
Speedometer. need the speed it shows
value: 205 km/h
